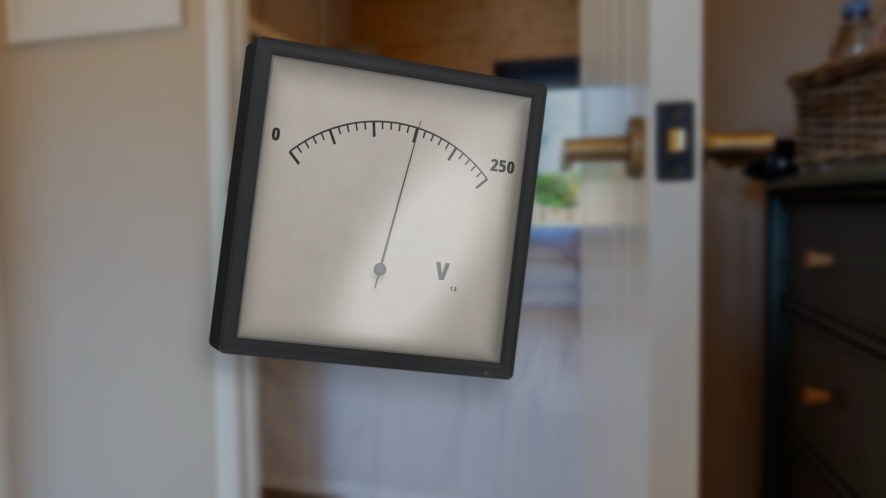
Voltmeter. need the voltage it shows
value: 150 V
